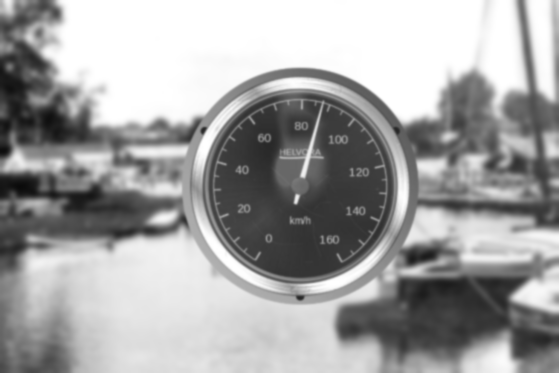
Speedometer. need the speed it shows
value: 87.5 km/h
